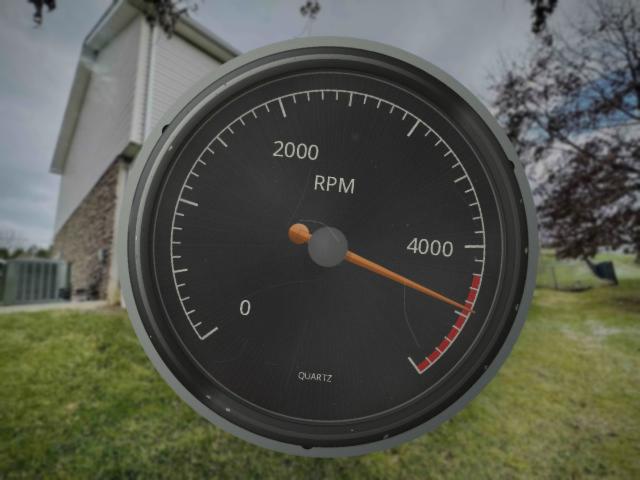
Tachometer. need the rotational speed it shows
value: 4450 rpm
